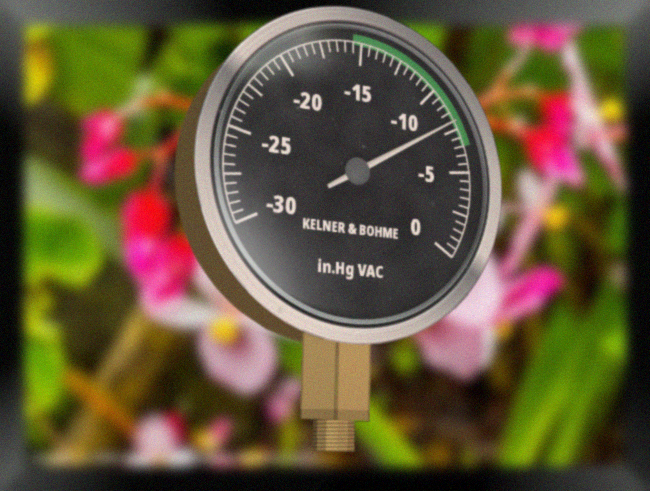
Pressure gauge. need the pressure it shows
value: -8 inHg
